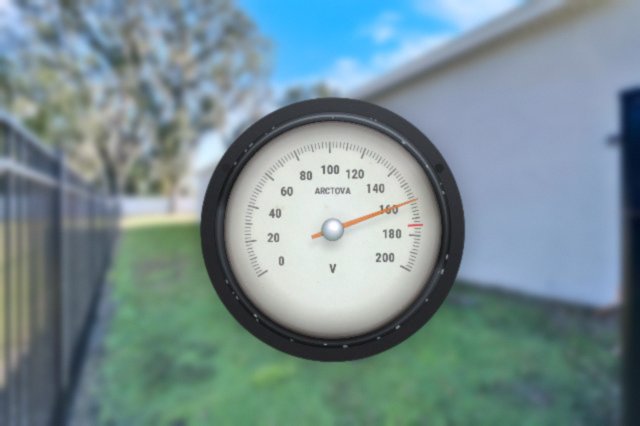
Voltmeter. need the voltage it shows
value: 160 V
